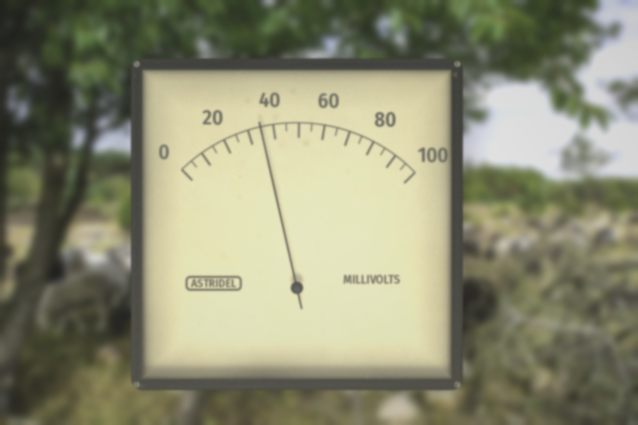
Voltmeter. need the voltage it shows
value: 35 mV
